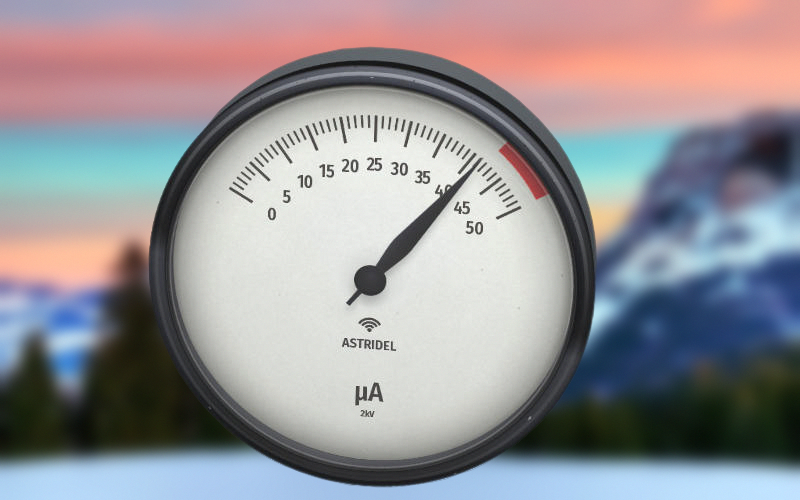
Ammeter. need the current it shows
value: 41 µA
